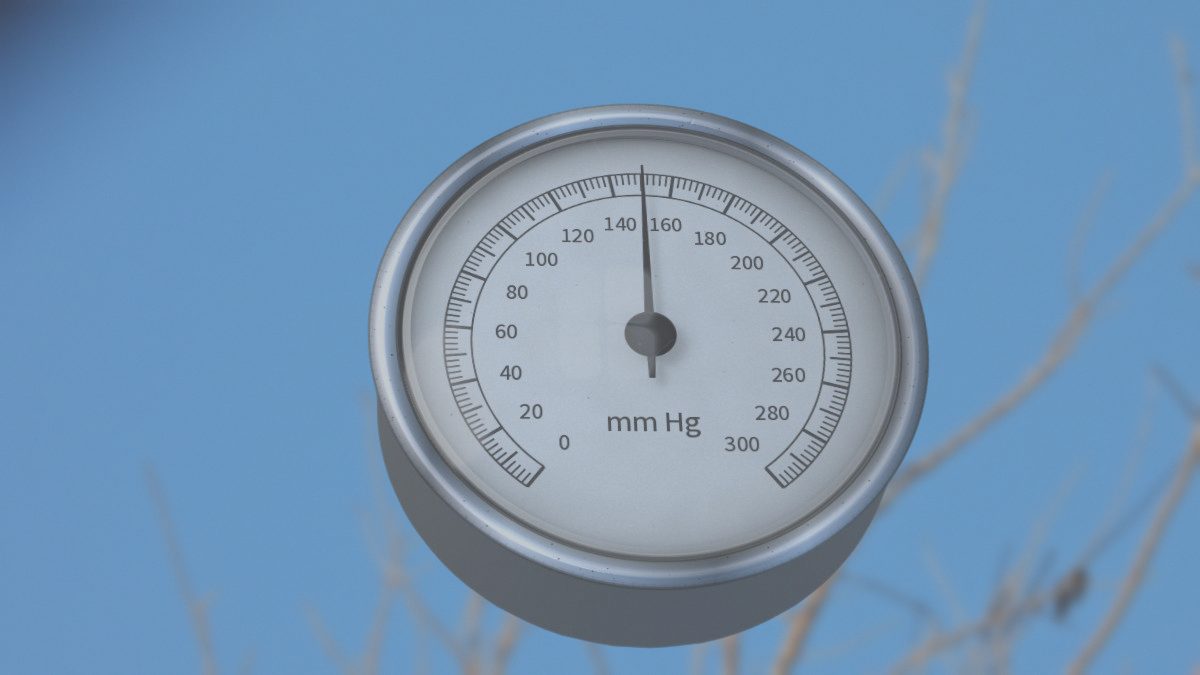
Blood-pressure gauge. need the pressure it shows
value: 150 mmHg
